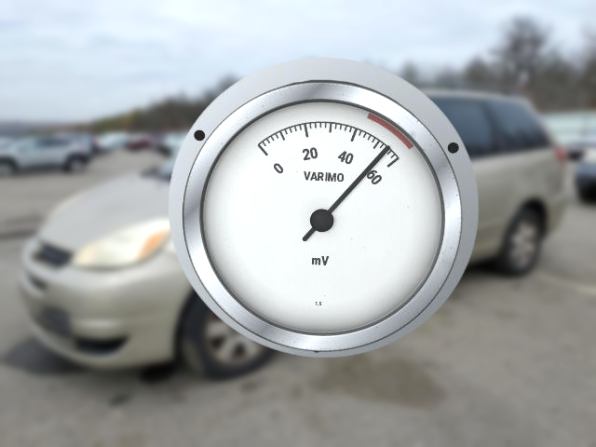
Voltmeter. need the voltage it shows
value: 54 mV
